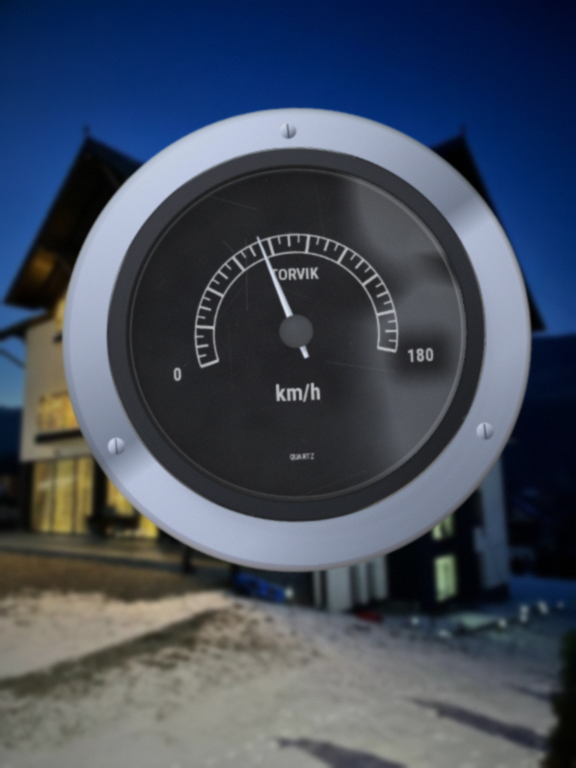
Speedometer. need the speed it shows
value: 75 km/h
